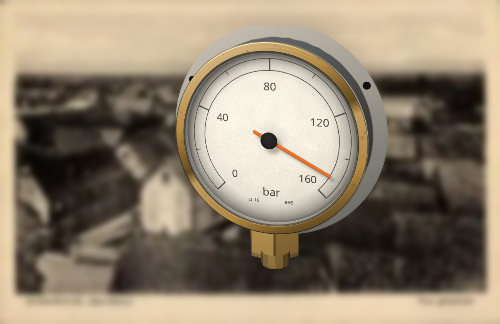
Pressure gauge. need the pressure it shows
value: 150 bar
